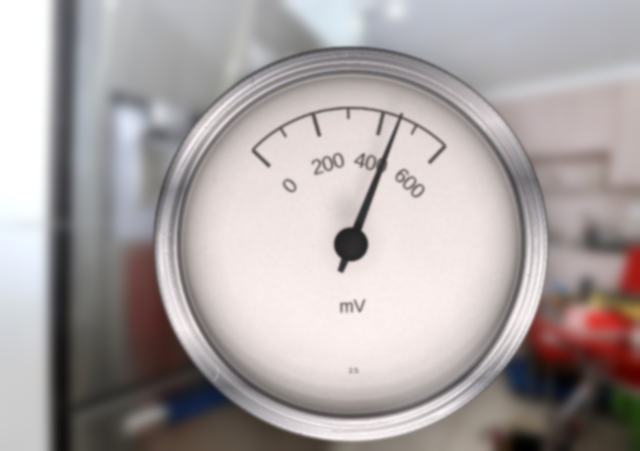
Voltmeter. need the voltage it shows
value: 450 mV
